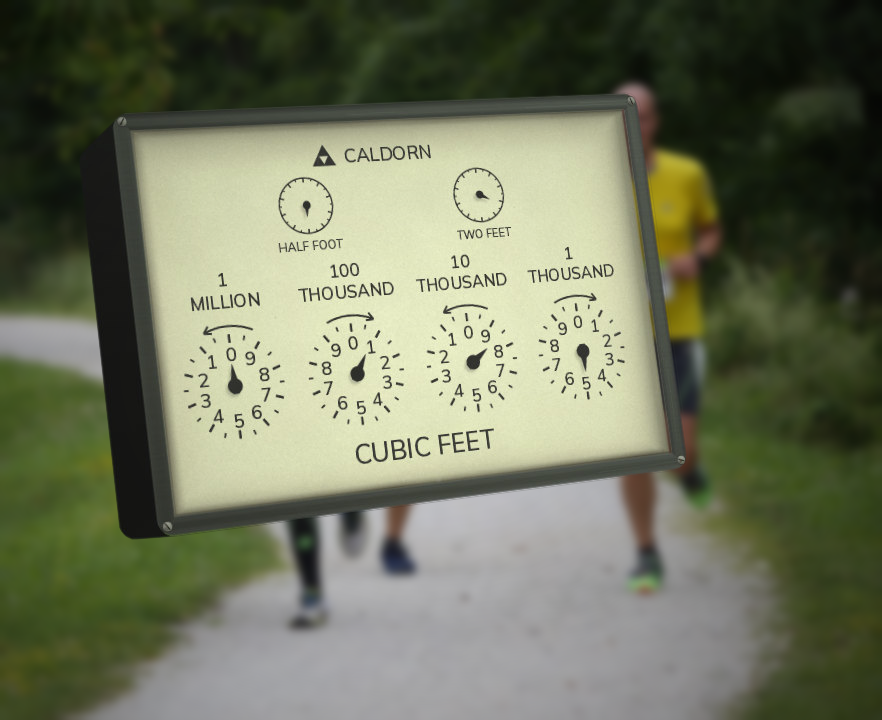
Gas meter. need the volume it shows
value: 8500 ft³
